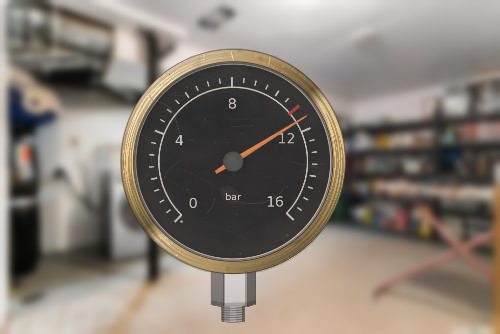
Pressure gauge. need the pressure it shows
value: 11.5 bar
